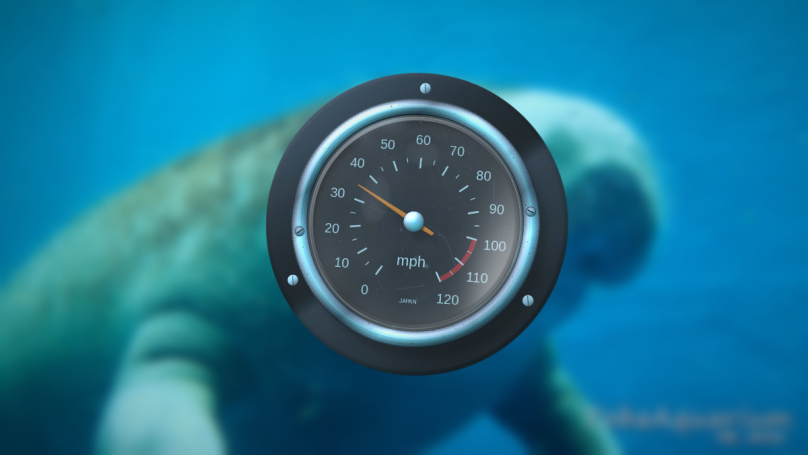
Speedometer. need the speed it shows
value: 35 mph
